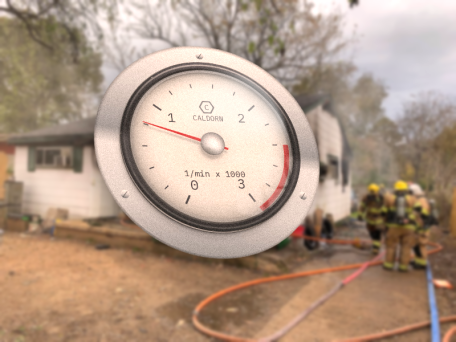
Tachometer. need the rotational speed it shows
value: 800 rpm
